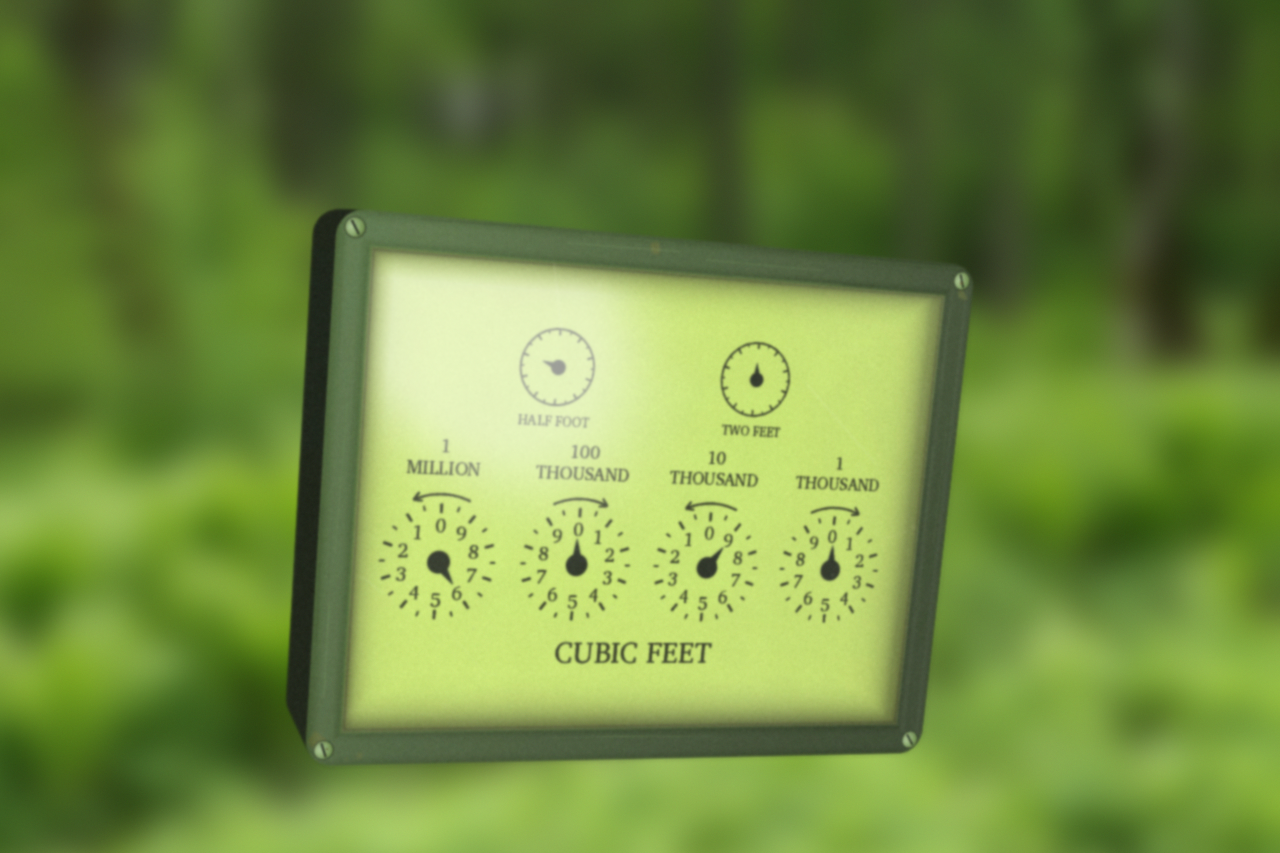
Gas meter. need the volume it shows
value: 599000 ft³
